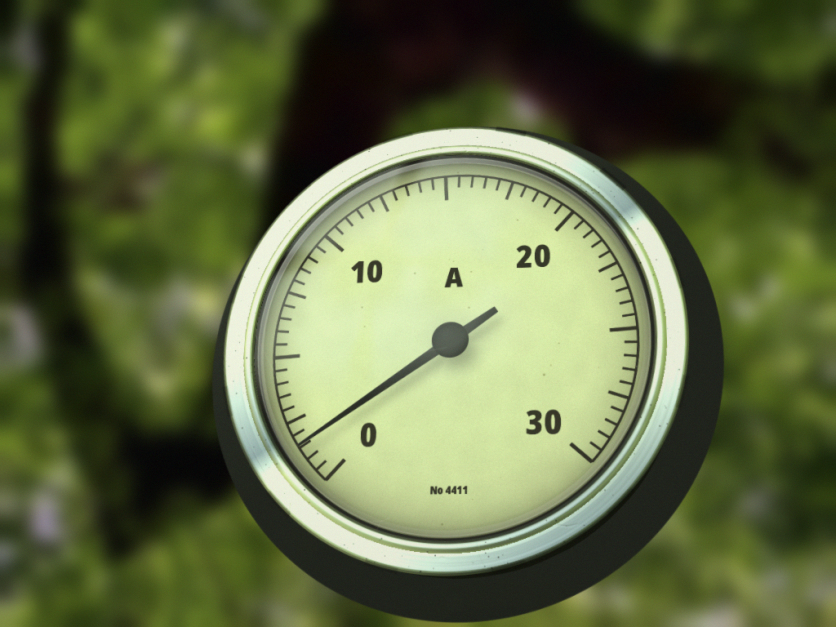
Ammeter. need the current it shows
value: 1.5 A
